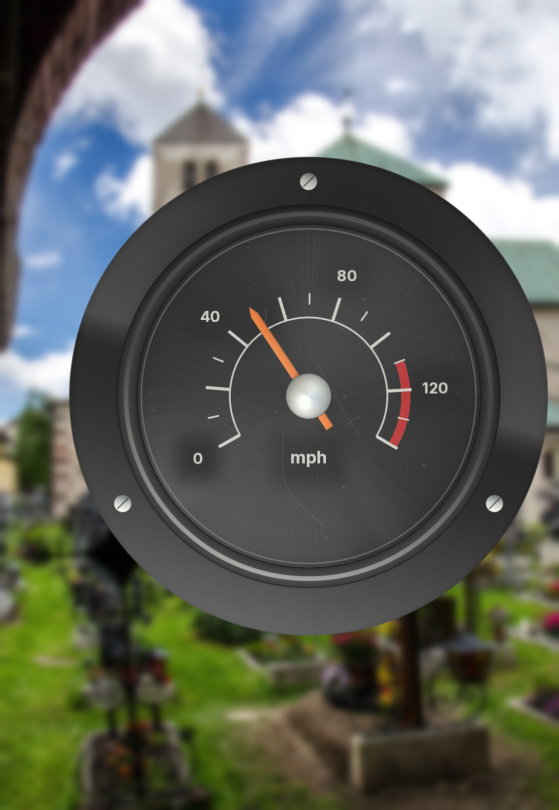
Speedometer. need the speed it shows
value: 50 mph
